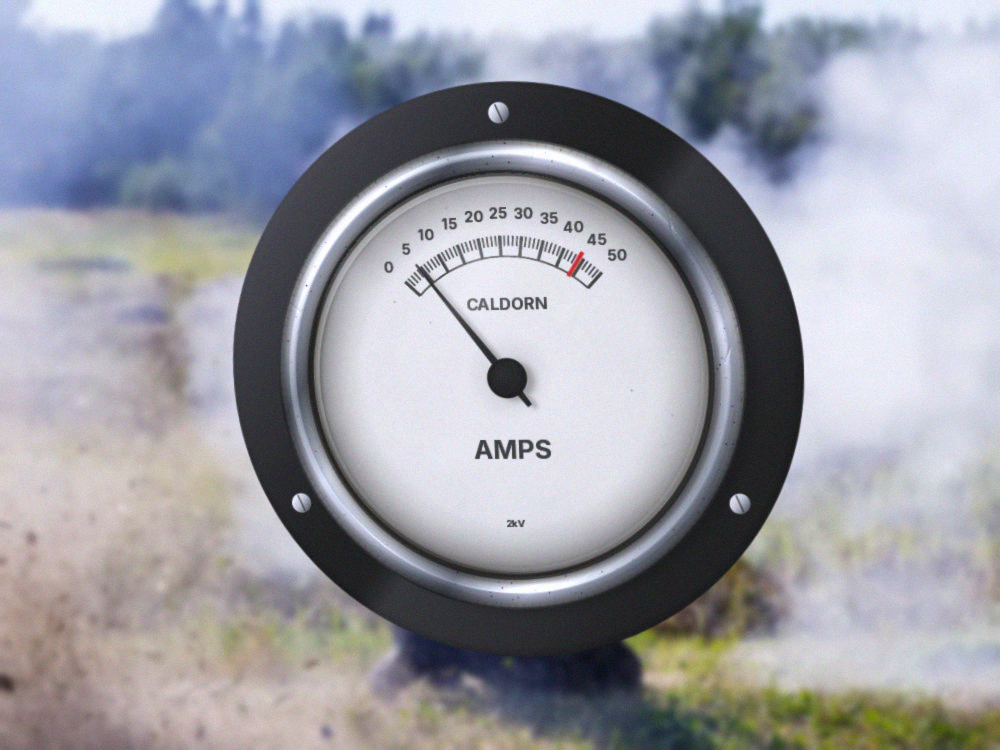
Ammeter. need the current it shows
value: 5 A
